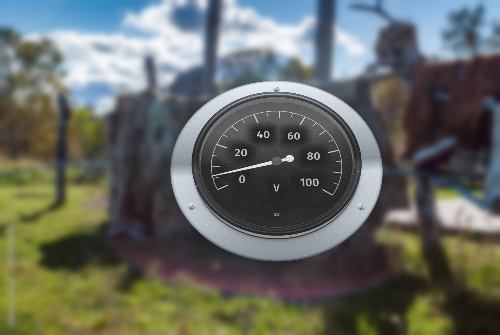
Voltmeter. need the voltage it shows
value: 5 V
